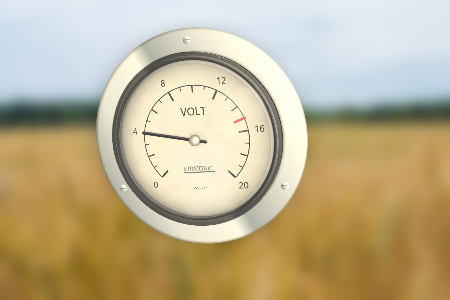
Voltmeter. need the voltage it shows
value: 4 V
